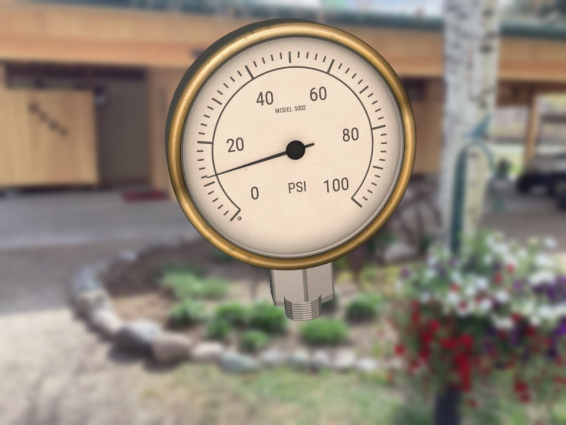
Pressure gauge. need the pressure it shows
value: 12 psi
